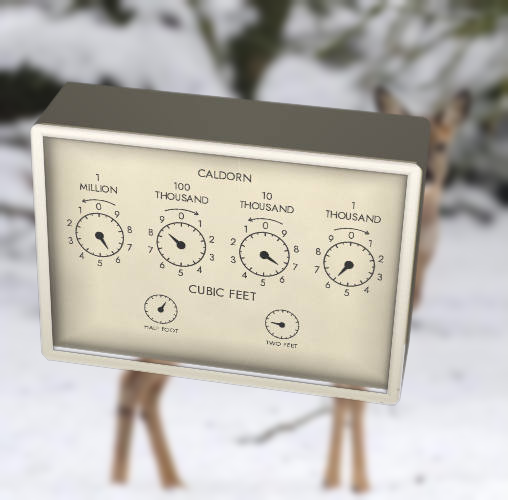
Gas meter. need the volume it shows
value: 586600 ft³
